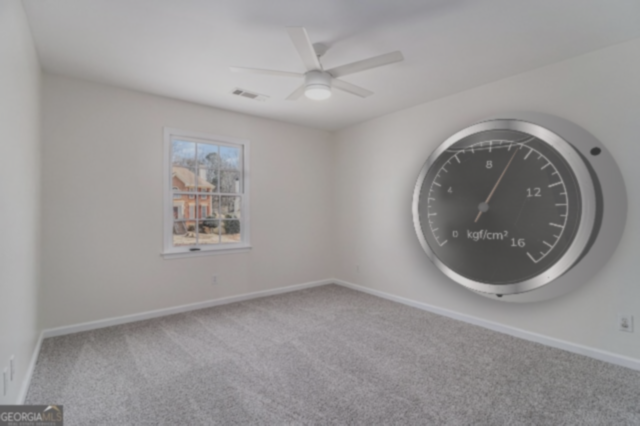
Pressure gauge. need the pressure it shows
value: 9.5 kg/cm²
